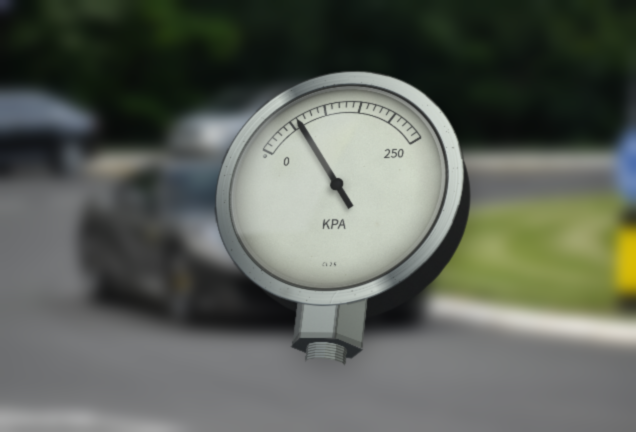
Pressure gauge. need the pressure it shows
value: 60 kPa
